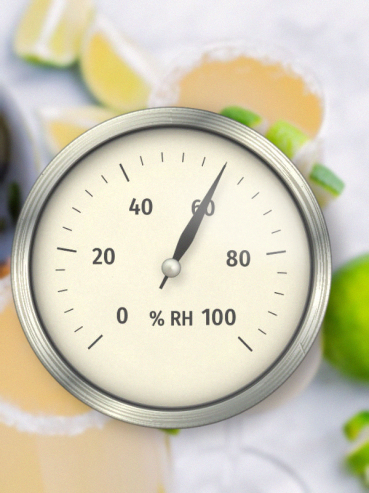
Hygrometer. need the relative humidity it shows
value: 60 %
